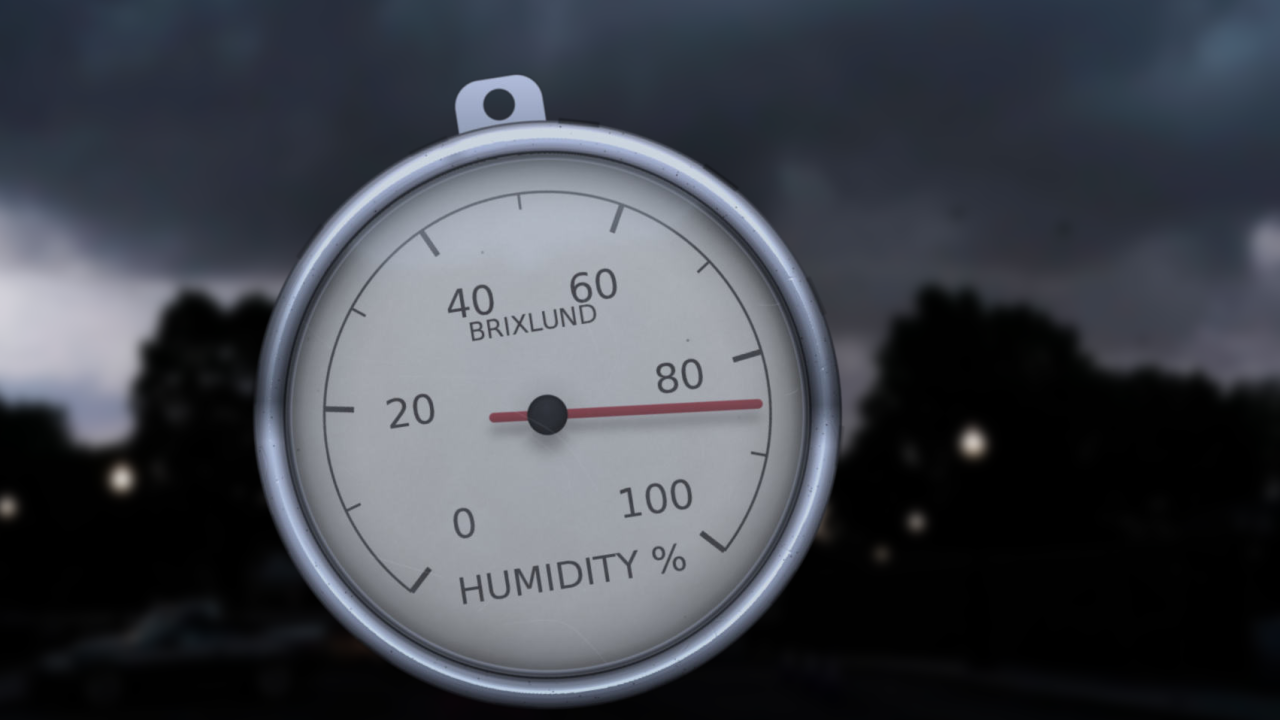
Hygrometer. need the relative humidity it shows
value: 85 %
